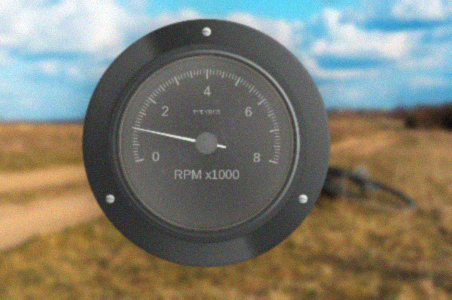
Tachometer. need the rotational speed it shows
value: 1000 rpm
